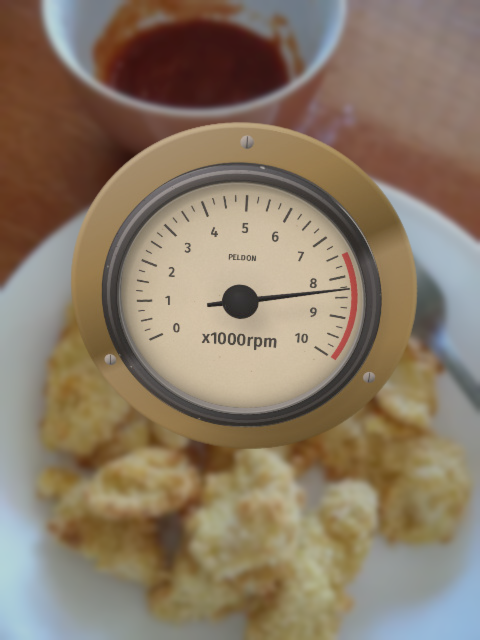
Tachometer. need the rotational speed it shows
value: 8250 rpm
